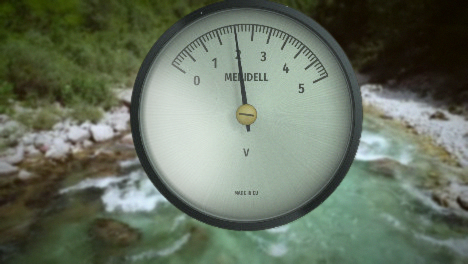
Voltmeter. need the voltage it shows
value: 2 V
